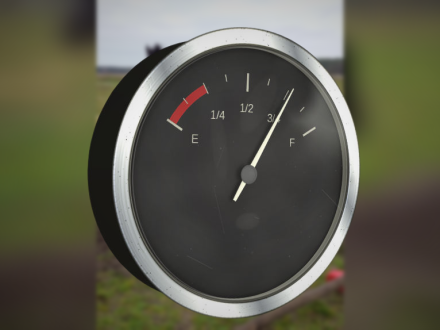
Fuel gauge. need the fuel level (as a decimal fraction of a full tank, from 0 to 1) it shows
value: 0.75
